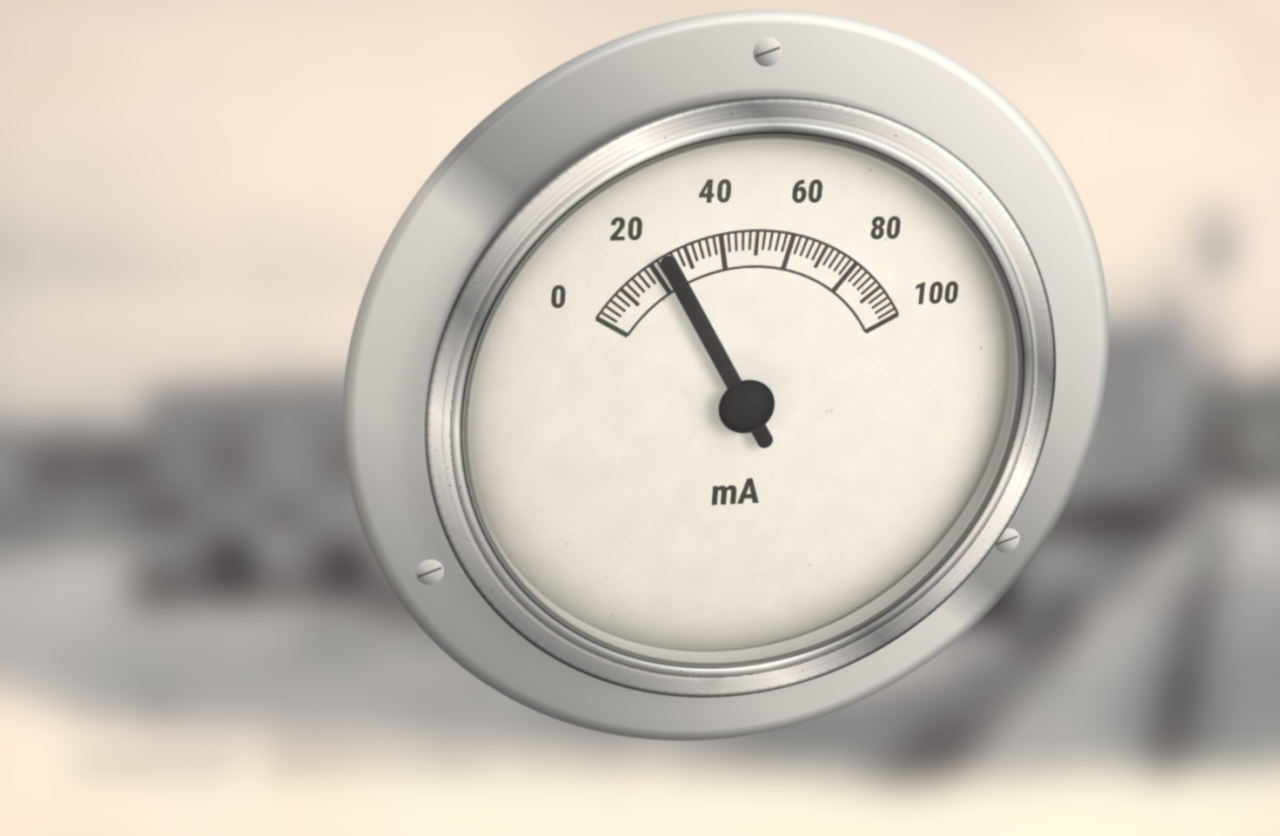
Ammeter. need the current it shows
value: 24 mA
